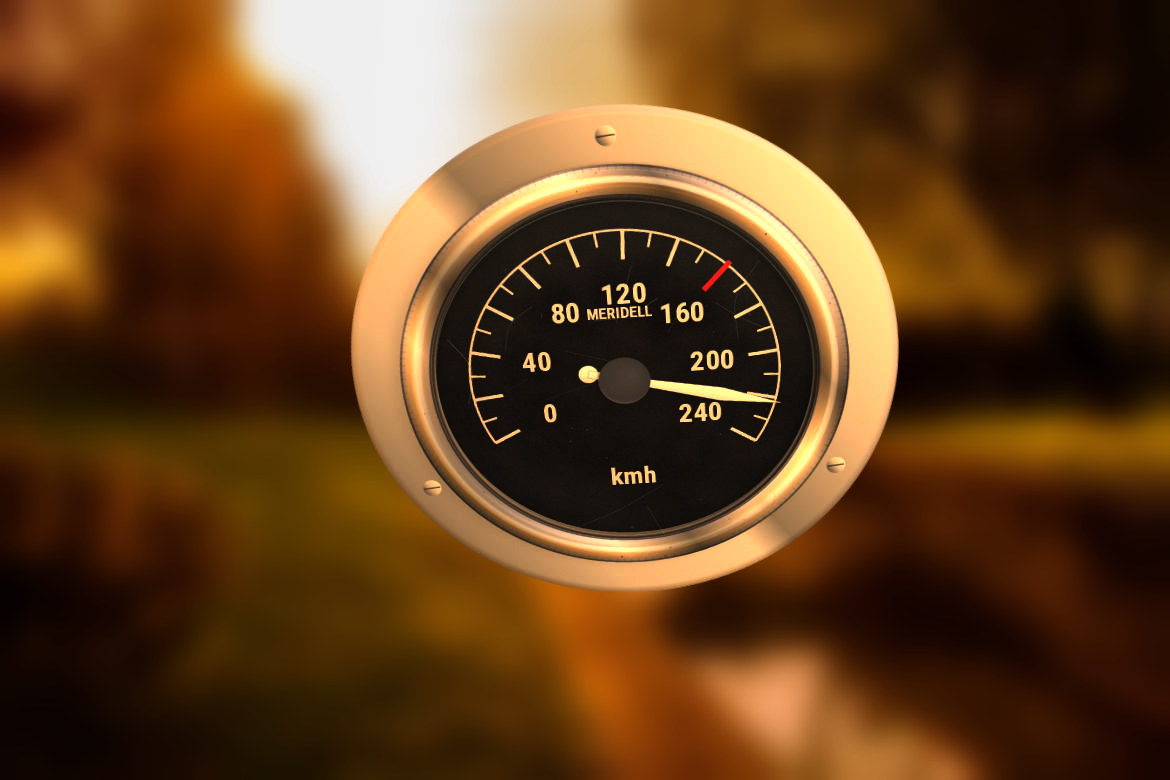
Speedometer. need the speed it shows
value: 220 km/h
